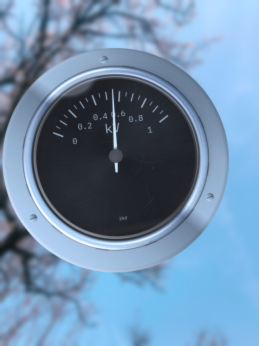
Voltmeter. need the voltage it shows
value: 0.55 kV
